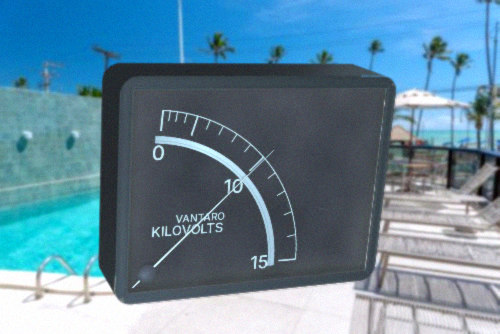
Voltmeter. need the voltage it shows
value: 10 kV
